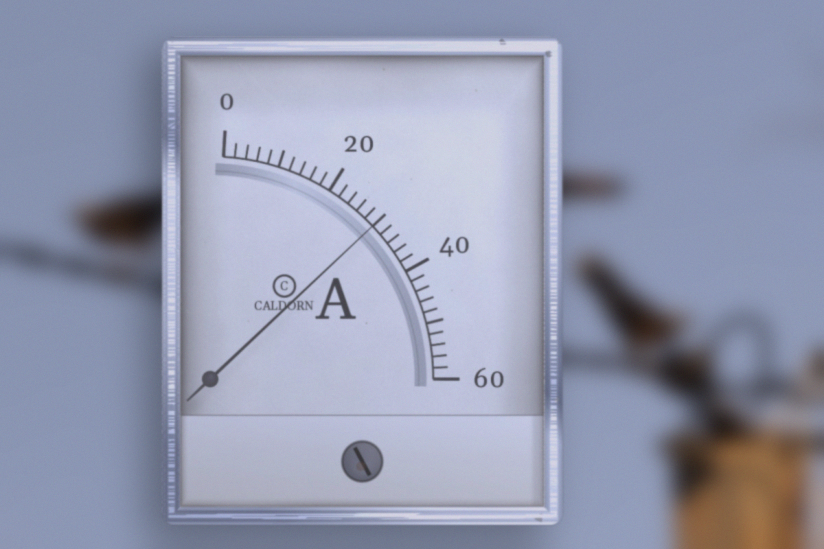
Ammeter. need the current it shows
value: 30 A
